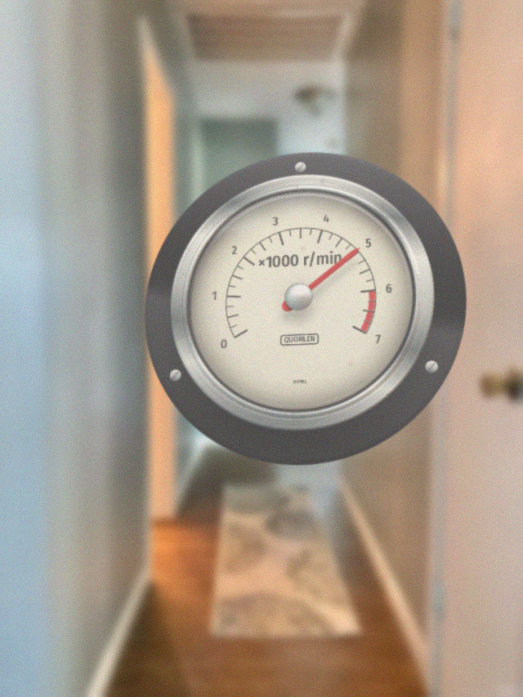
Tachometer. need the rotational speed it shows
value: 5000 rpm
